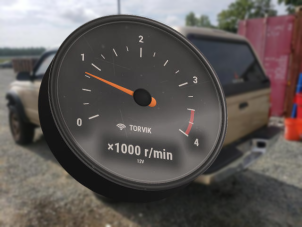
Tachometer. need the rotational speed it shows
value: 750 rpm
